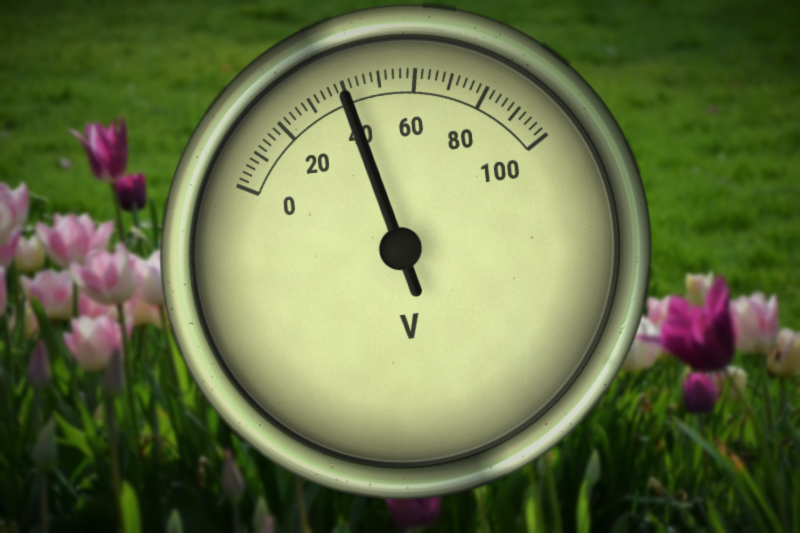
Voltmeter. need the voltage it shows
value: 40 V
